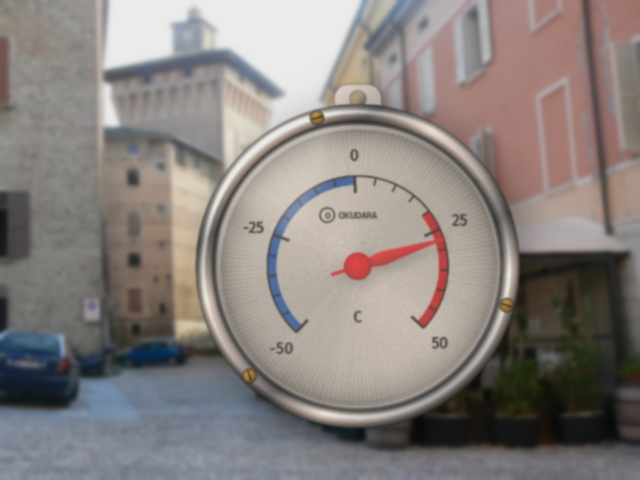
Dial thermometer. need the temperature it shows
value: 27.5 °C
